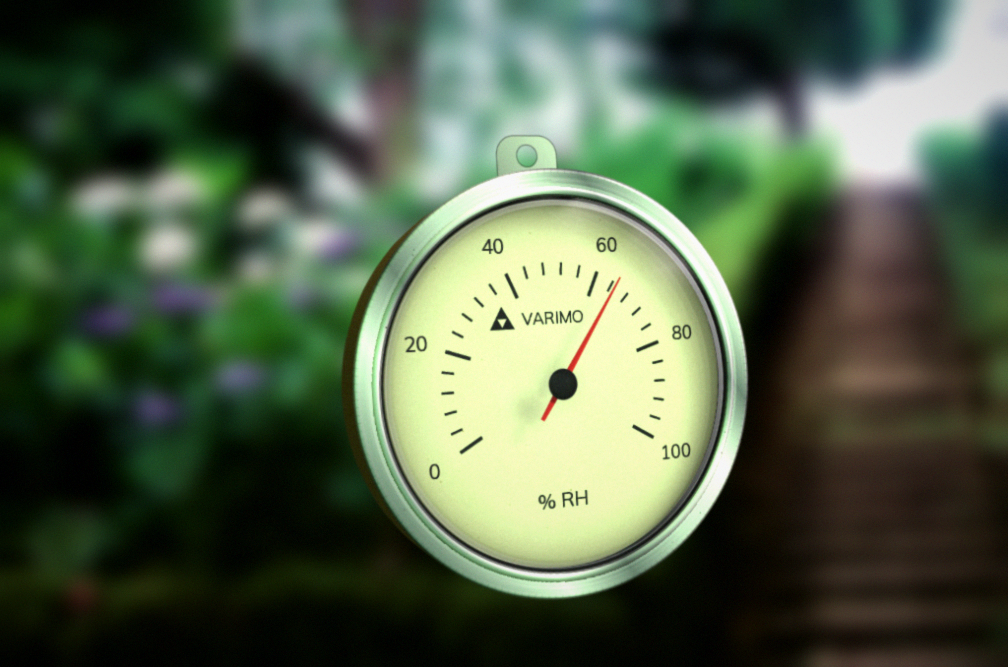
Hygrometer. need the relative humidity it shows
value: 64 %
